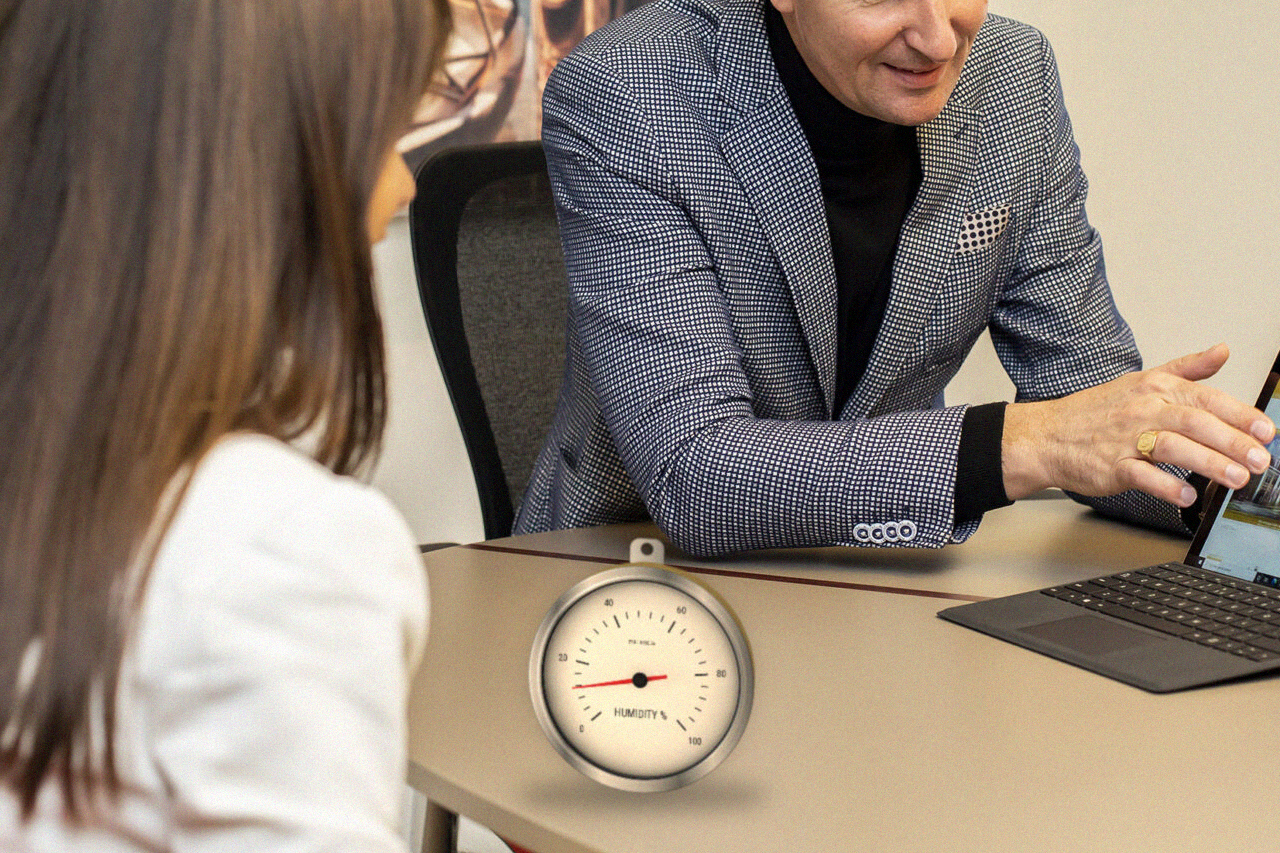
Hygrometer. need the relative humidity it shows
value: 12 %
